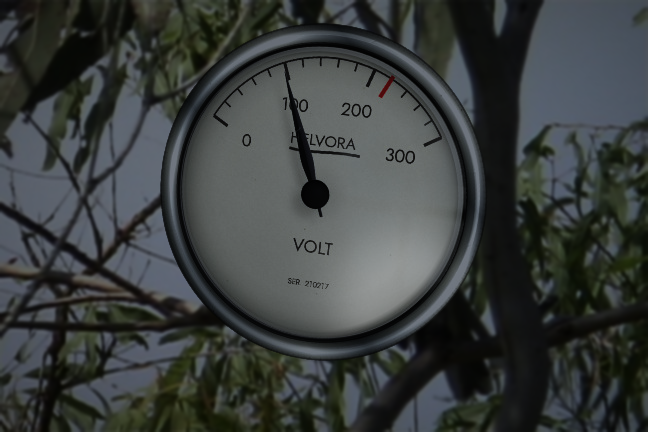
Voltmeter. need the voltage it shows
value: 100 V
